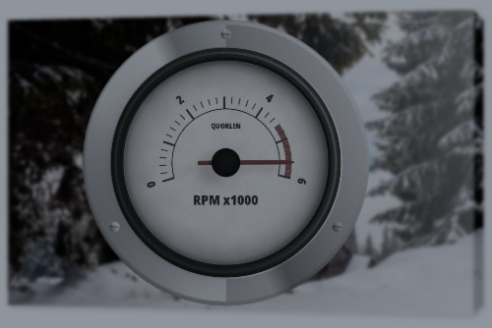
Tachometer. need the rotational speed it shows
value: 5600 rpm
